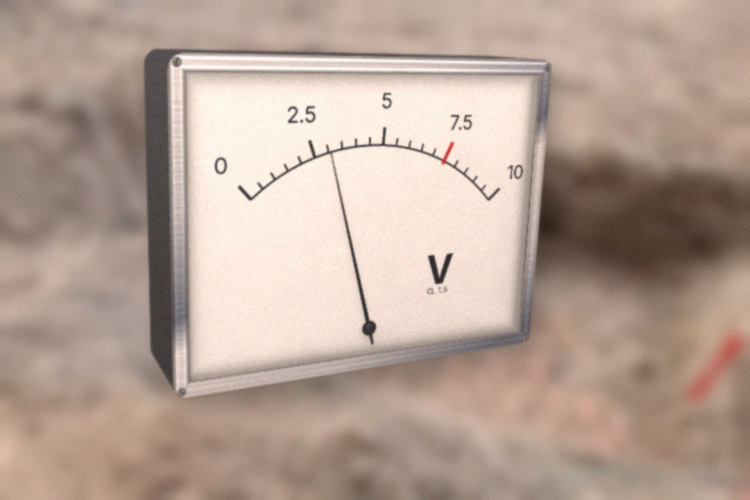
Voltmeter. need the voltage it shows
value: 3 V
